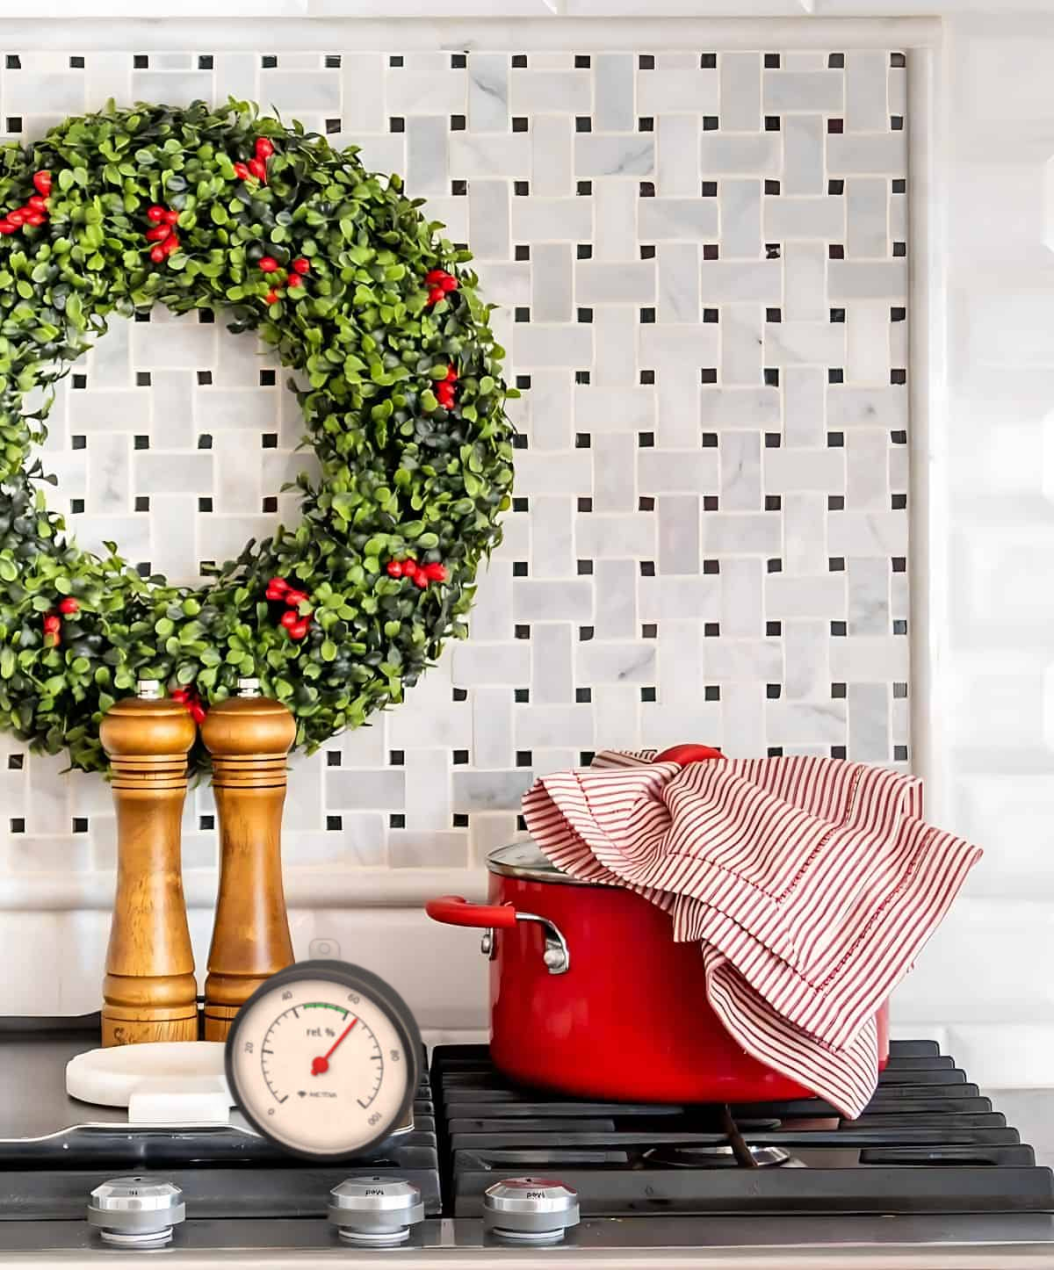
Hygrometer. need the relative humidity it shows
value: 64 %
